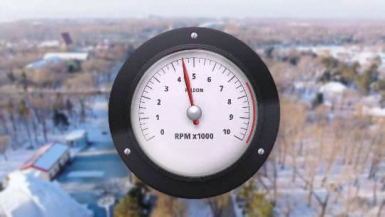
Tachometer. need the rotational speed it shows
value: 4500 rpm
